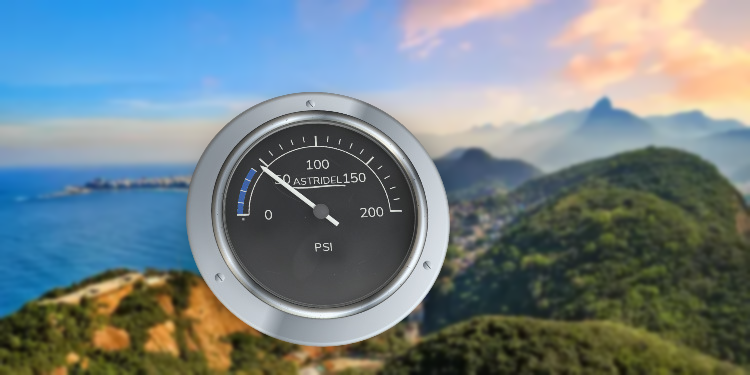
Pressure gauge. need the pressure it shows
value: 45 psi
